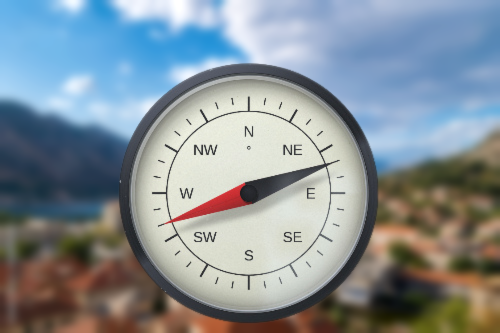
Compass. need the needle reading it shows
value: 250 °
